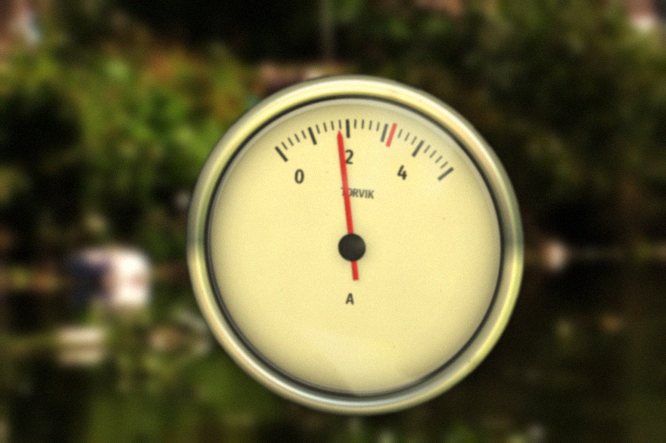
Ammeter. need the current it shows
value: 1.8 A
